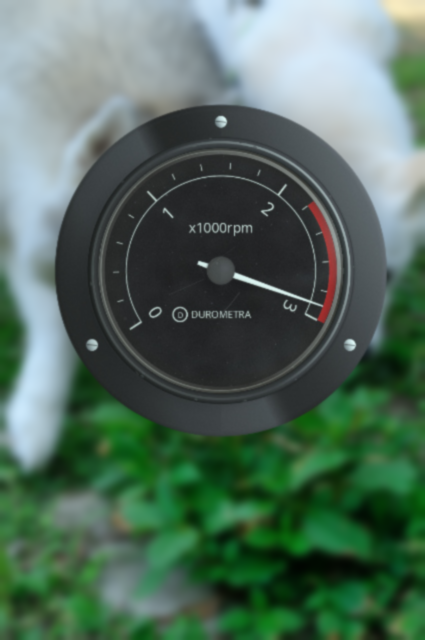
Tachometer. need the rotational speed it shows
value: 2900 rpm
